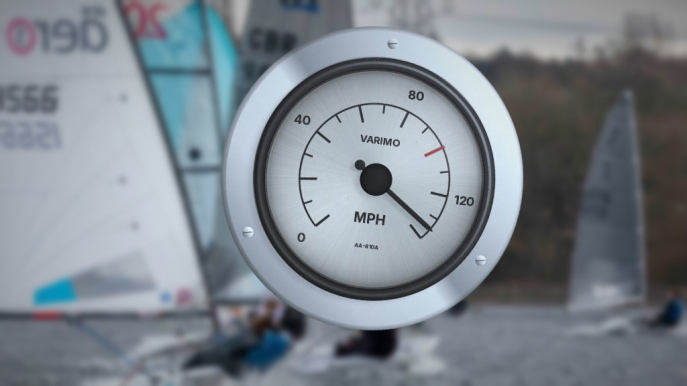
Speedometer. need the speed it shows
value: 135 mph
